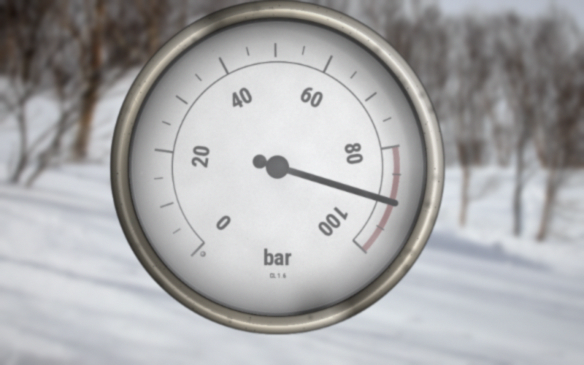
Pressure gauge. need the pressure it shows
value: 90 bar
